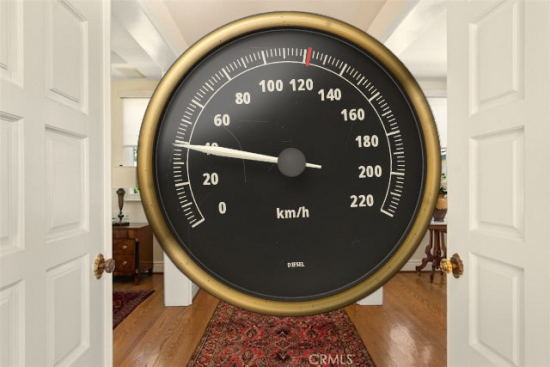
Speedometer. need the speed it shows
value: 38 km/h
